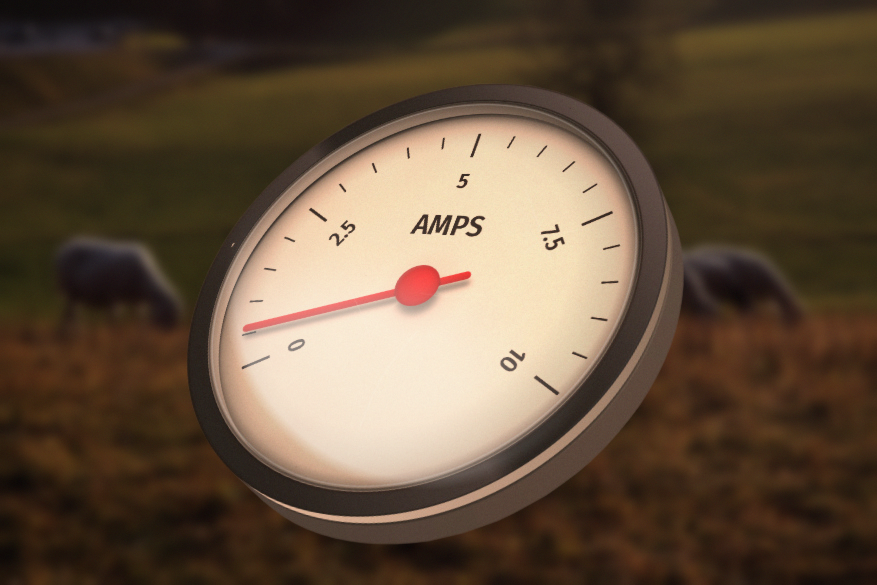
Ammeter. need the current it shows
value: 0.5 A
